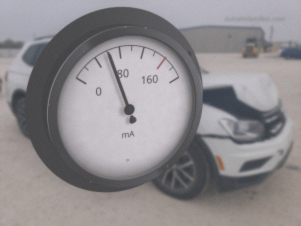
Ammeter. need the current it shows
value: 60 mA
